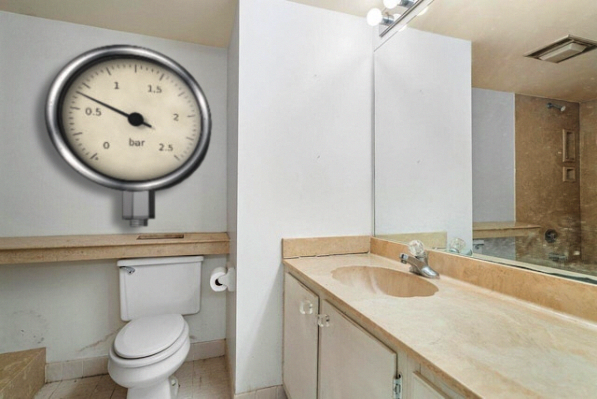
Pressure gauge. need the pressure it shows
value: 0.65 bar
